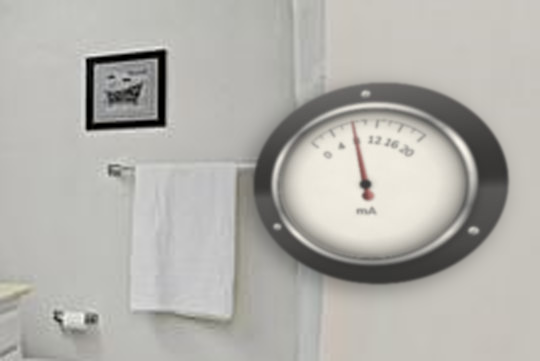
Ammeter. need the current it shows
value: 8 mA
